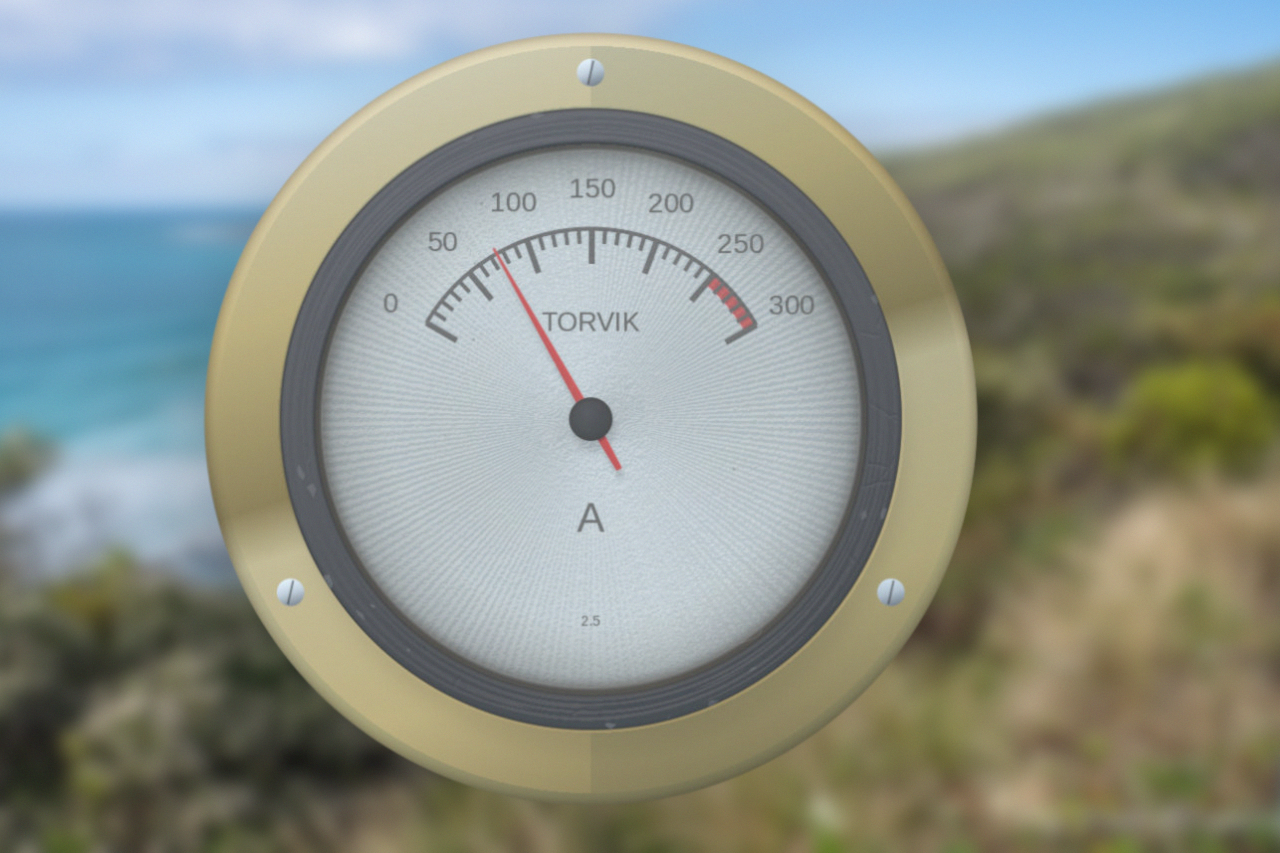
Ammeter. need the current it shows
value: 75 A
